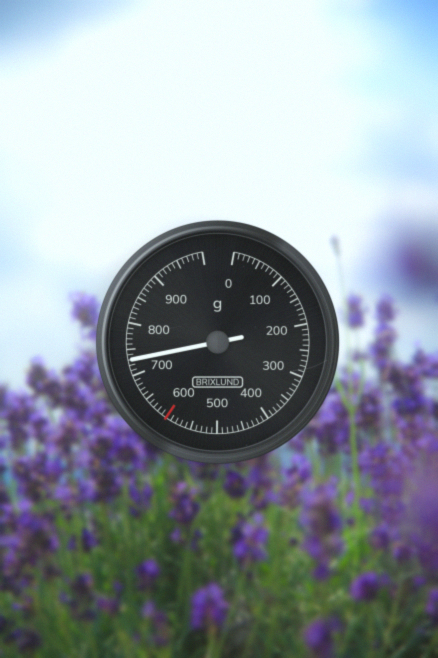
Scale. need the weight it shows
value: 730 g
